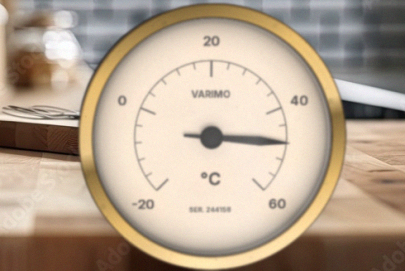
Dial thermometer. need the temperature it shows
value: 48 °C
